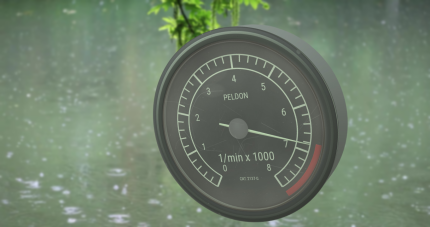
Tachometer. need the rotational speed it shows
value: 6800 rpm
